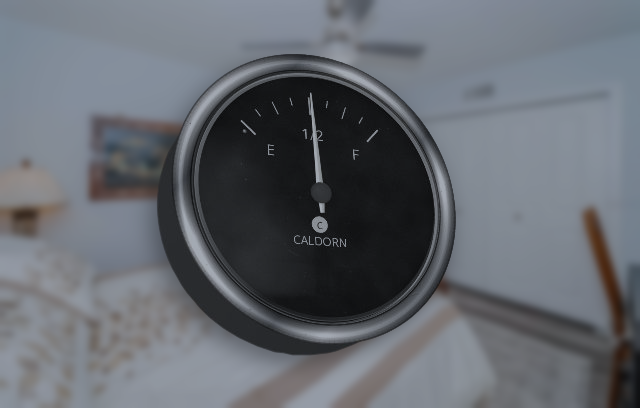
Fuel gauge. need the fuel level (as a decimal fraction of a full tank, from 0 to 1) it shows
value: 0.5
